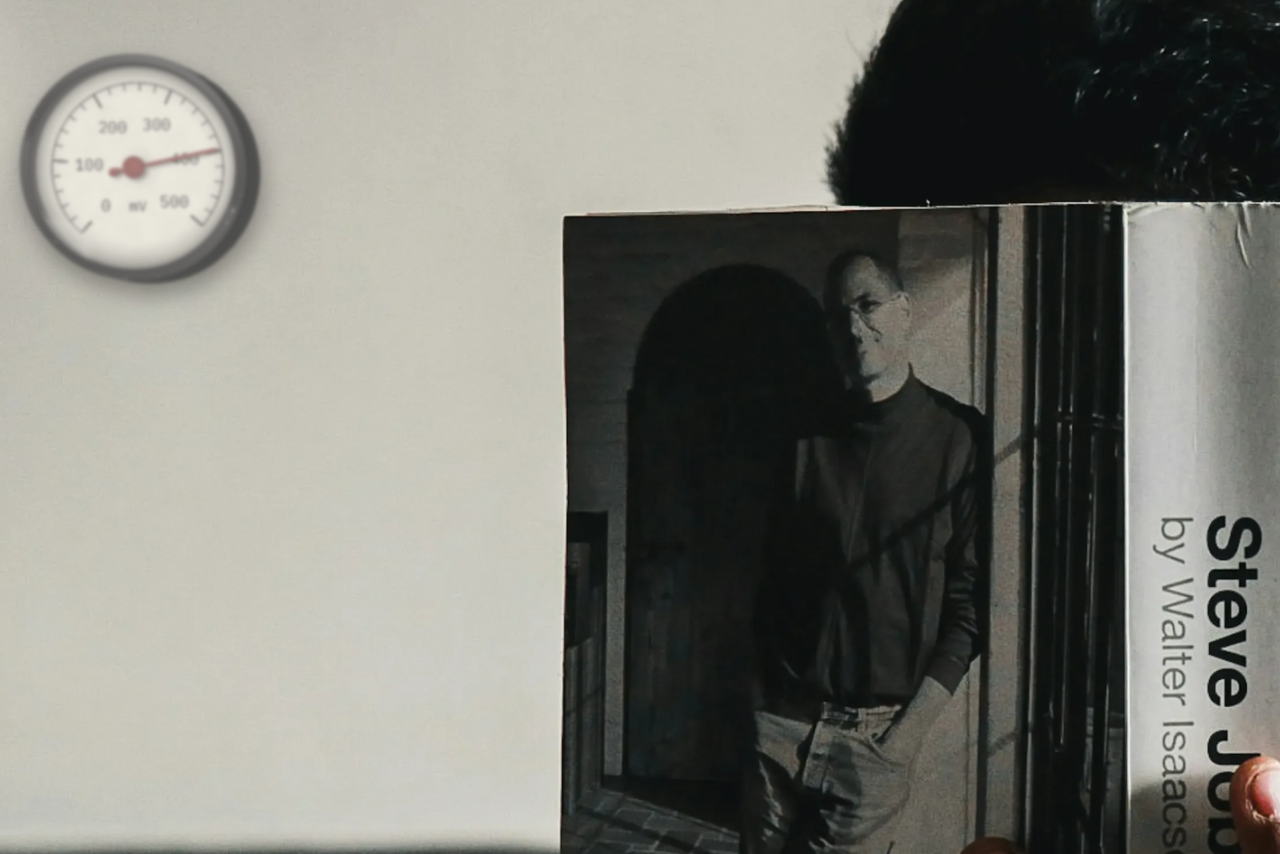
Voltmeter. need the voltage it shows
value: 400 mV
